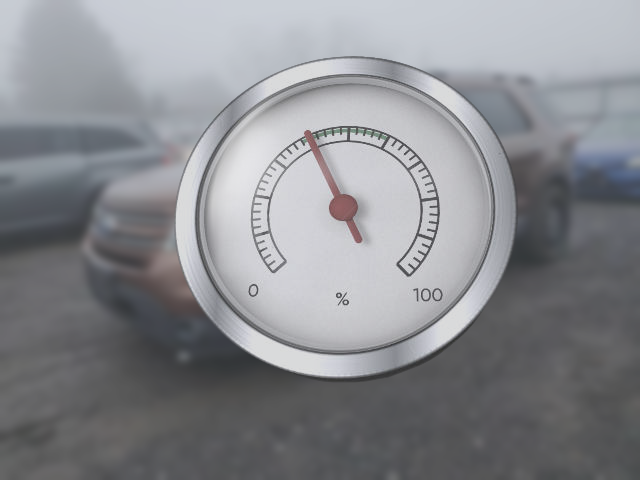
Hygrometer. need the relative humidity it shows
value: 40 %
